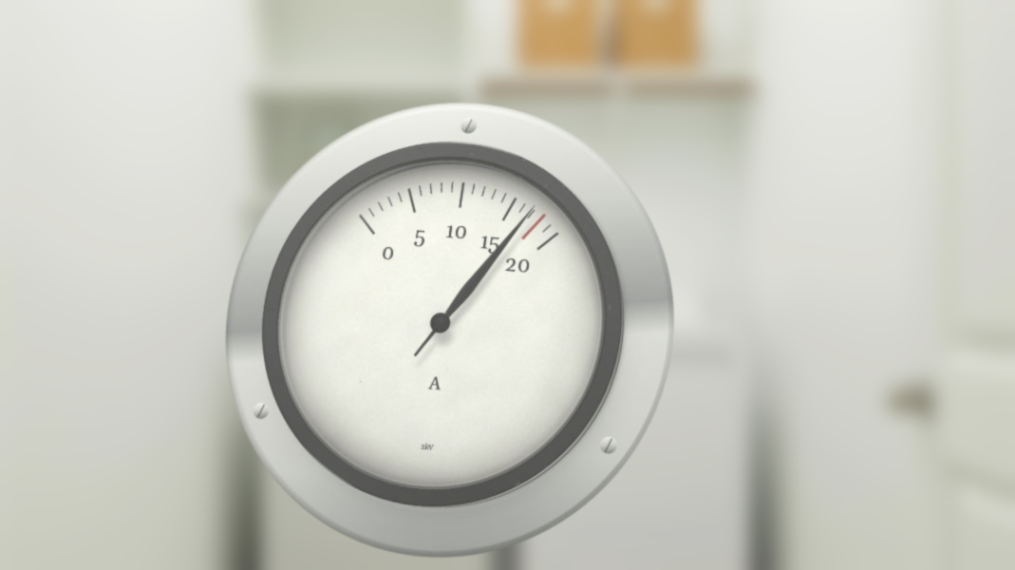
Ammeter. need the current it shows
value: 17 A
